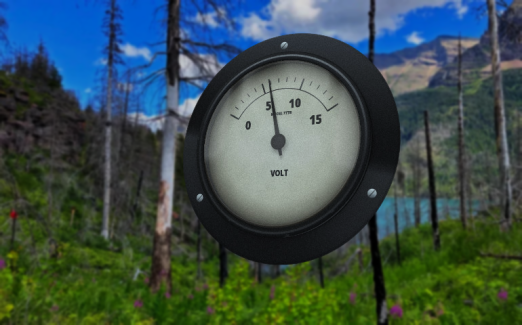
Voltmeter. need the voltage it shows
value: 6 V
